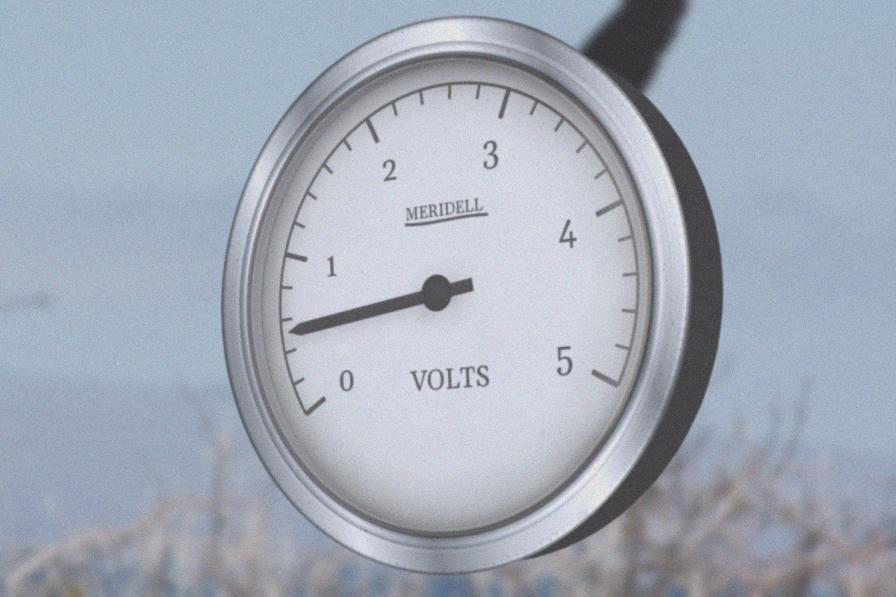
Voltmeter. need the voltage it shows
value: 0.5 V
